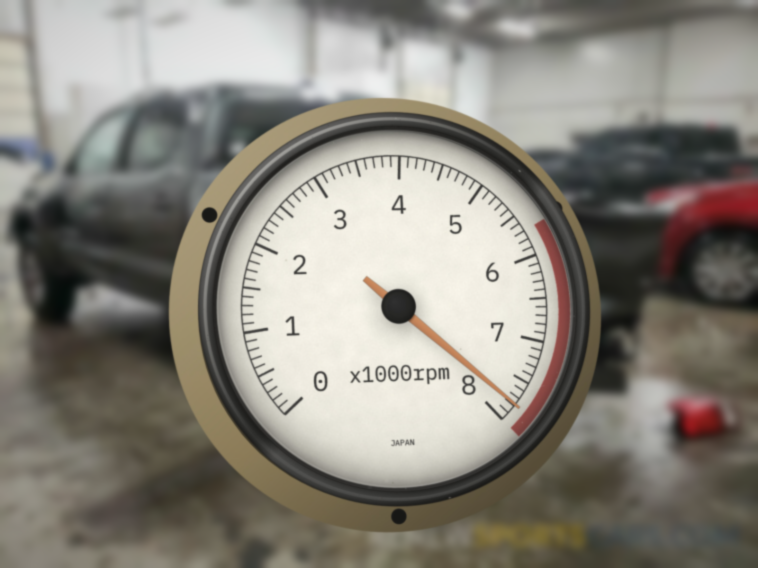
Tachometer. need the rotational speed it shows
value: 7800 rpm
